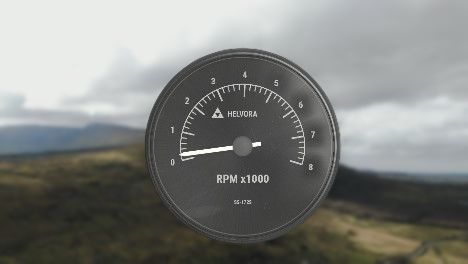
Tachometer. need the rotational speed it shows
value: 200 rpm
